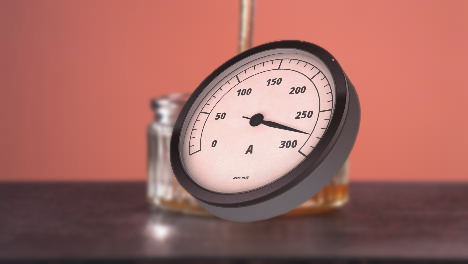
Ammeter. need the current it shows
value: 280 A
